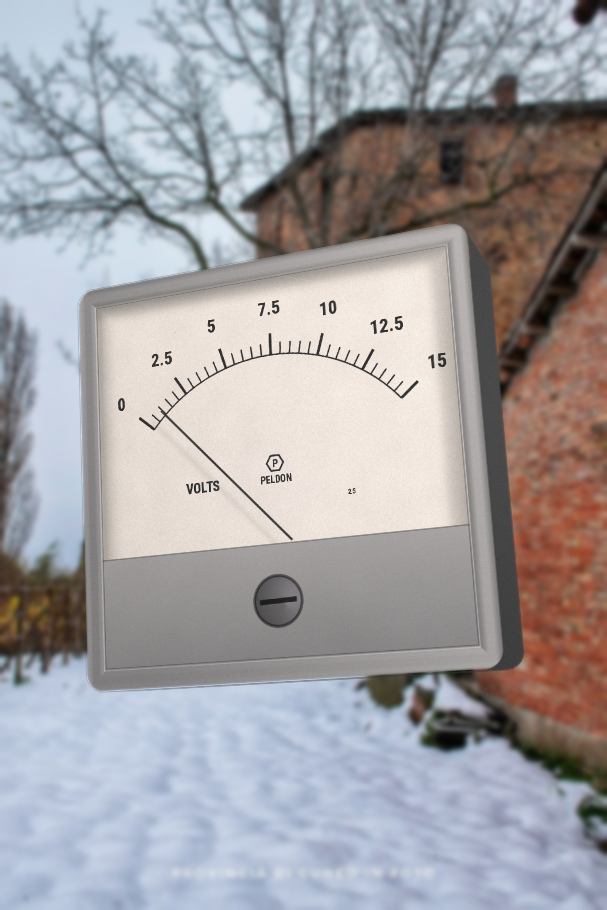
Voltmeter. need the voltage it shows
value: 1 V
